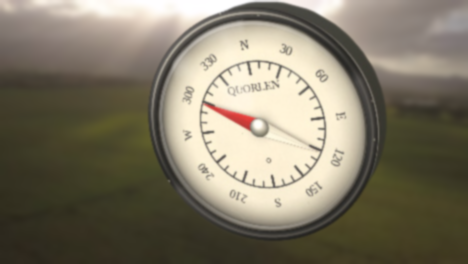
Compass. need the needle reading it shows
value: 300 °
